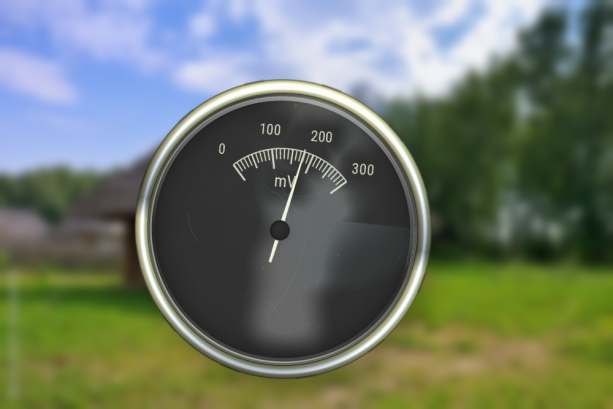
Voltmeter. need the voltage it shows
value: 180 mV
